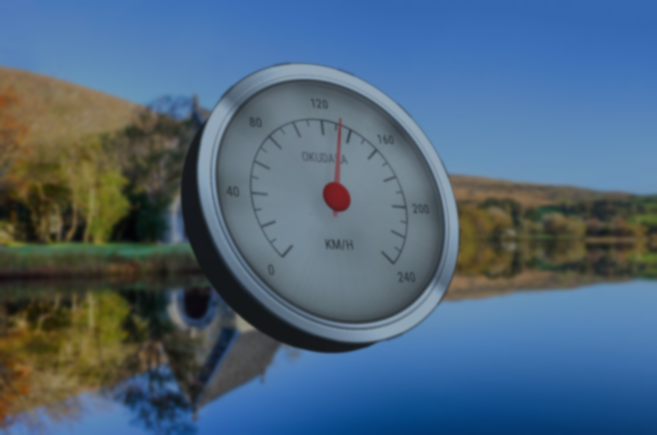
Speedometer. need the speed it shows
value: 130 km/h
